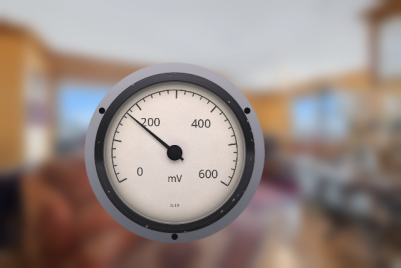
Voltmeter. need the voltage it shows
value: 170 mV
